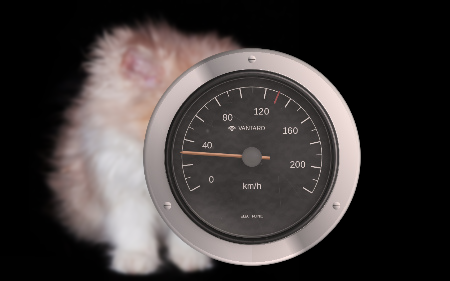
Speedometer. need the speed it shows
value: 30 km/h
